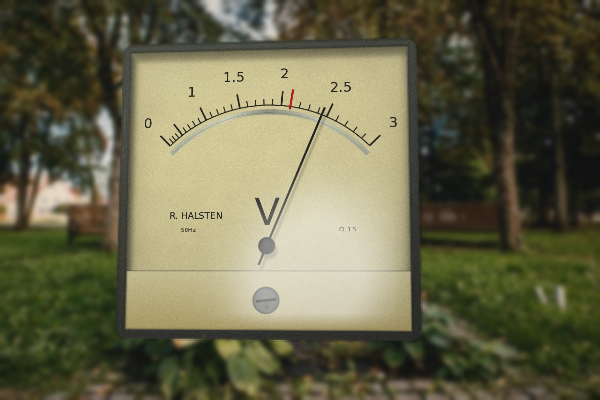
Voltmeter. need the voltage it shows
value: 2.45 V
